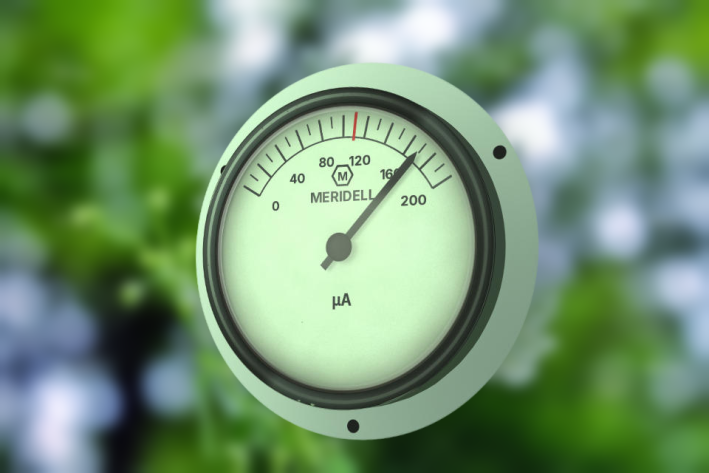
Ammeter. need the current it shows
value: 170 µA
